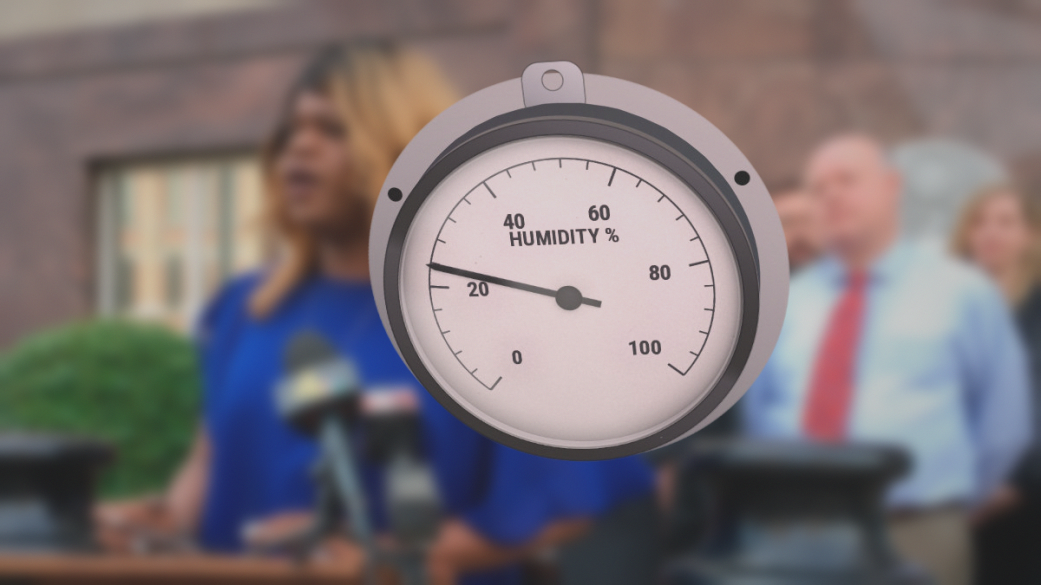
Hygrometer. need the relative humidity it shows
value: 24 %
